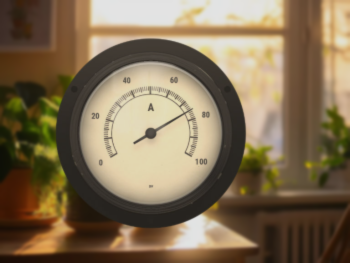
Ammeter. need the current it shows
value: 75 A
